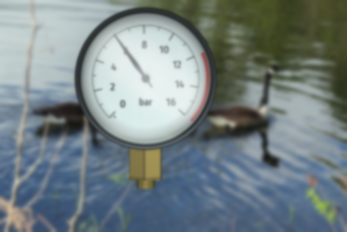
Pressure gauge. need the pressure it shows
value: 6 bar
